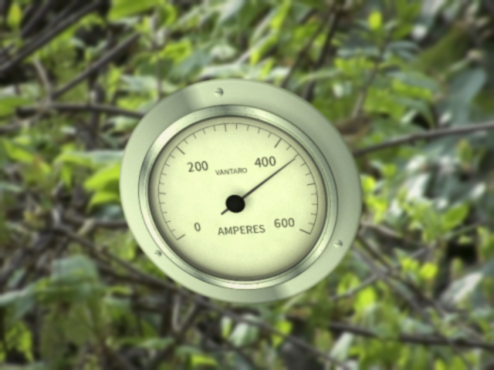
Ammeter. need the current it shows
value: 440 A
